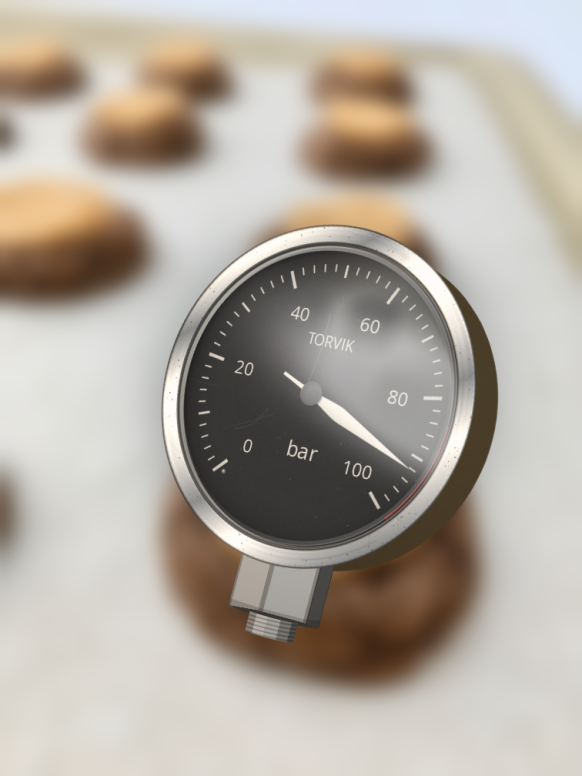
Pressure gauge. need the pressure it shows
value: 92 bar
